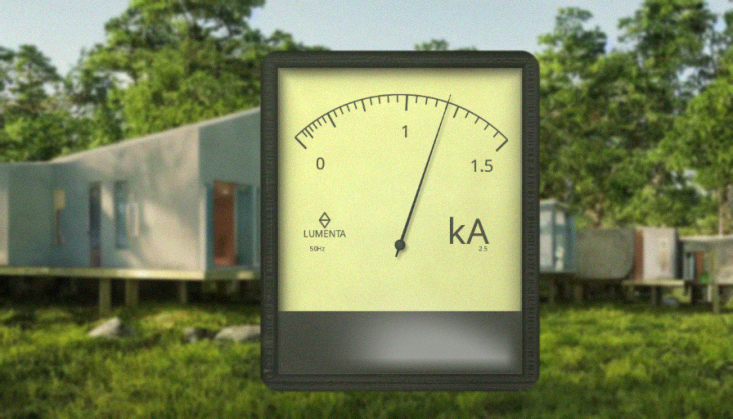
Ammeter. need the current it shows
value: 1.2 kA
